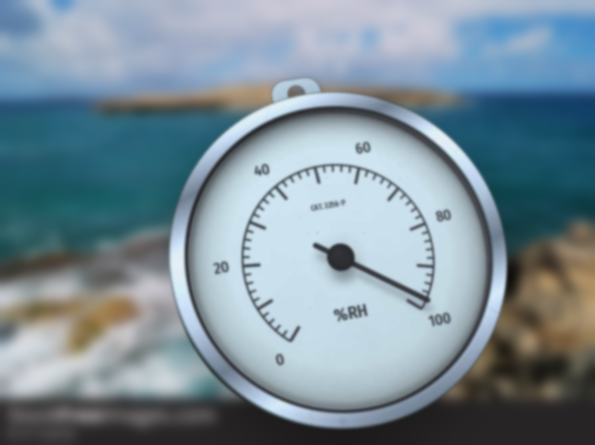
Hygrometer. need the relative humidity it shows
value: 98 %
